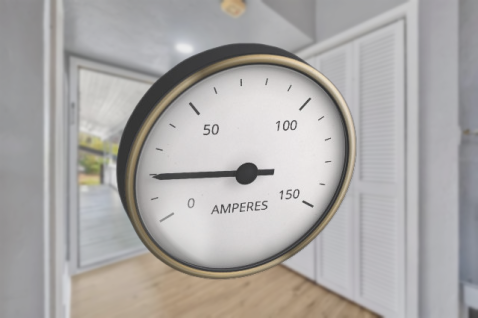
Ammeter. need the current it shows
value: 20 A
